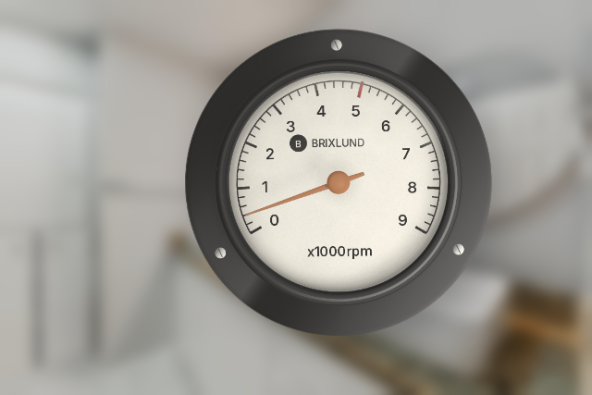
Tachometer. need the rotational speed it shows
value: 400 rpm
